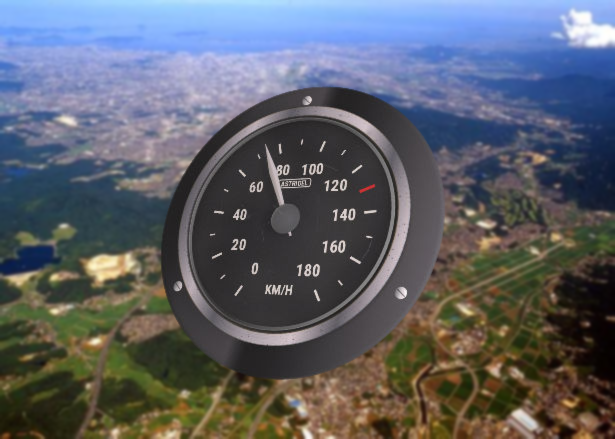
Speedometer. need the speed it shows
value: 75 km/h
